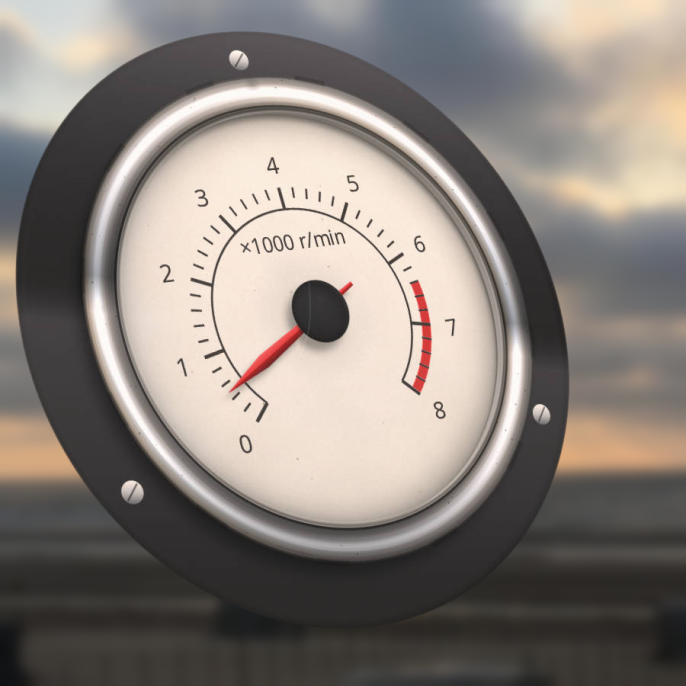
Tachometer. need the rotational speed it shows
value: 500 rpm
